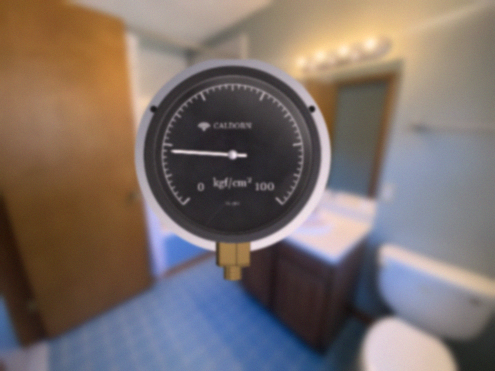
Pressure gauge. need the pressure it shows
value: 18 kg/cm²
